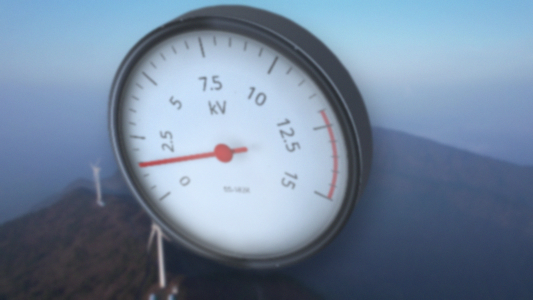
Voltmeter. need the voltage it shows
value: 1.5 kV
